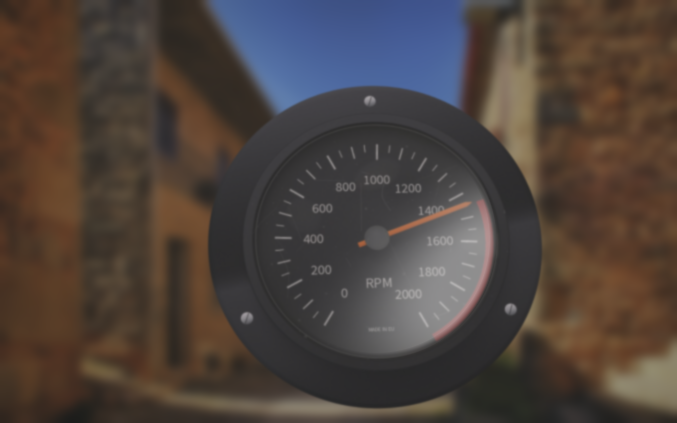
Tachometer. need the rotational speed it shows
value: 1450 rpm
